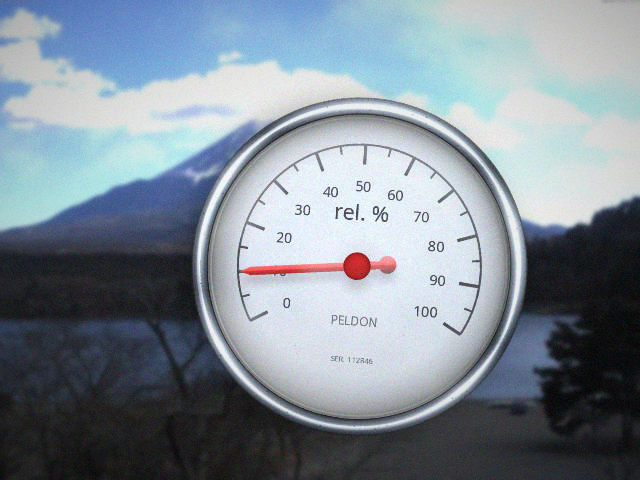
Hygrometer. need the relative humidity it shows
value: 10 %
